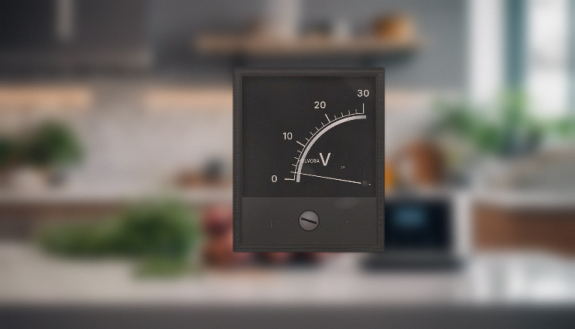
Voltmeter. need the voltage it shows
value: 2 V
